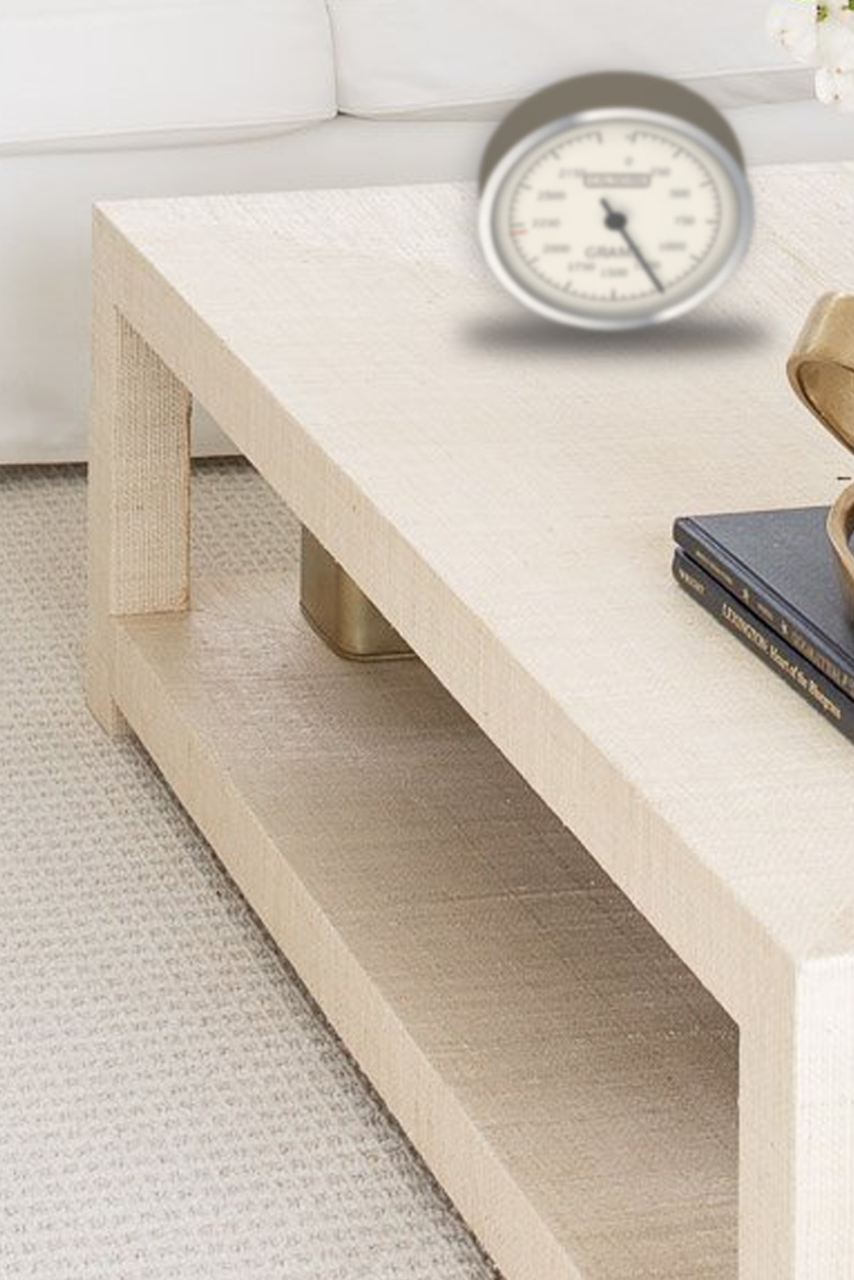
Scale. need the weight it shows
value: 1250 g
